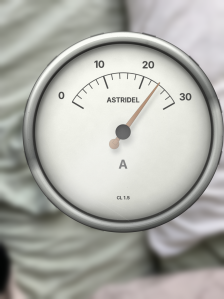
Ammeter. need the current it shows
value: 24 A
